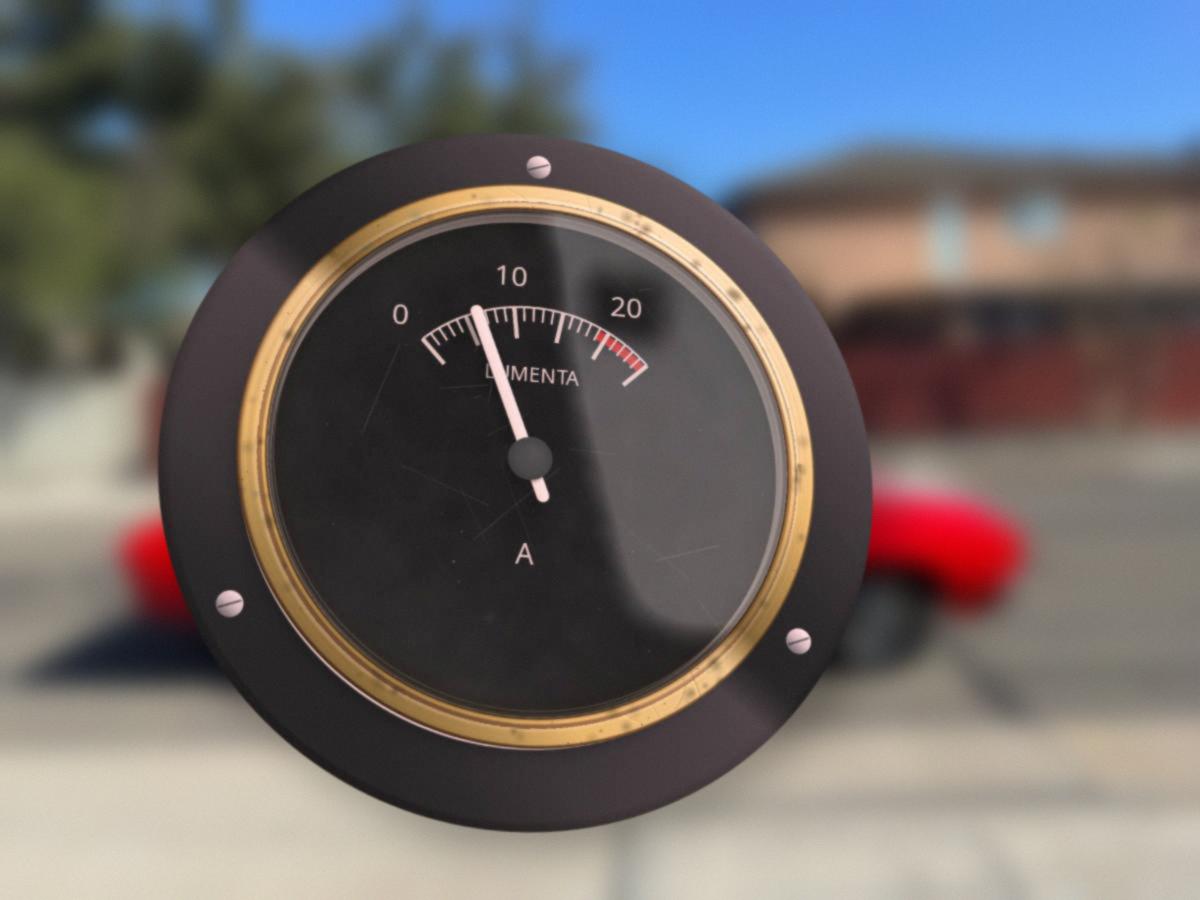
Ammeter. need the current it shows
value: 6 A
